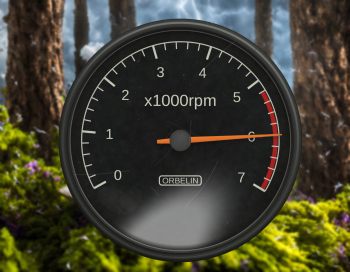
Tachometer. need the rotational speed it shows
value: 6000 rpm
